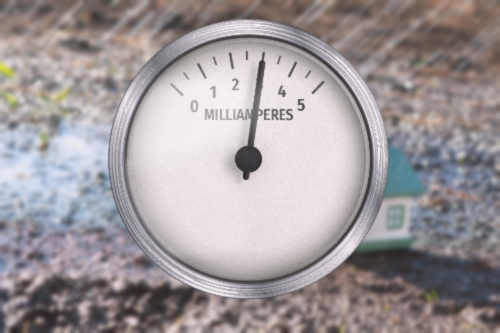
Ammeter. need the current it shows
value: 3 mA
